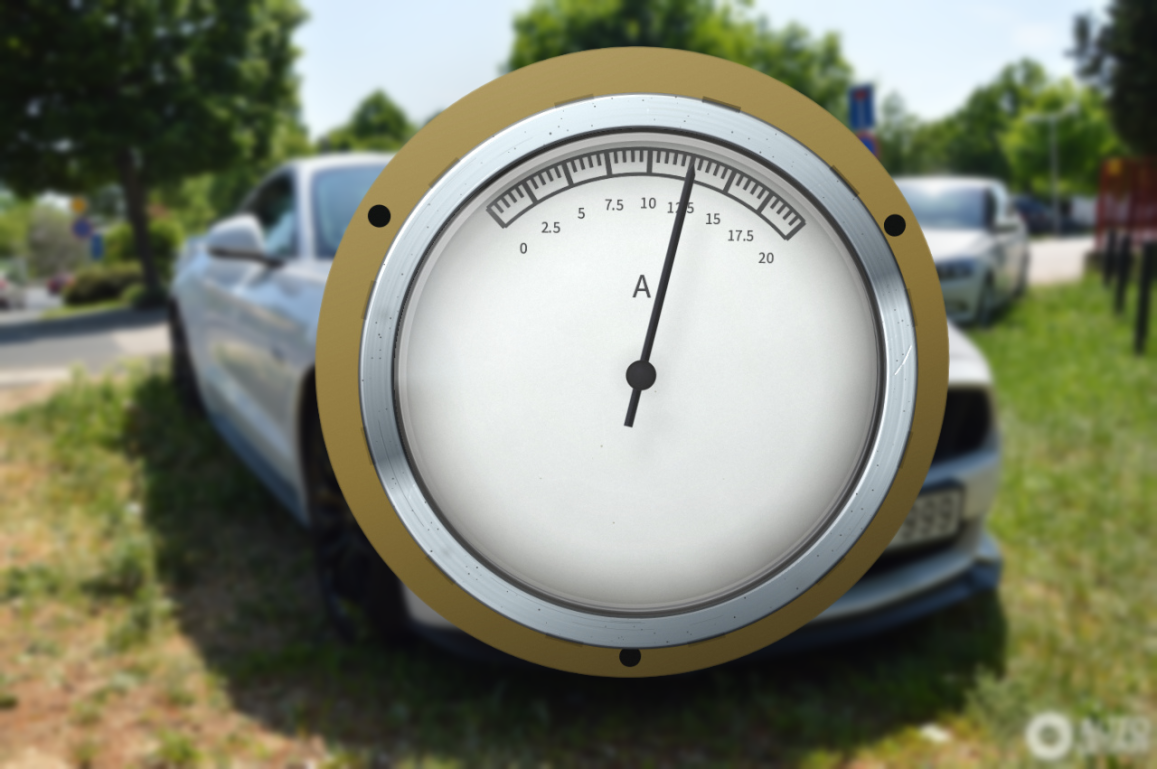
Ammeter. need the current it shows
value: 12.5 A
